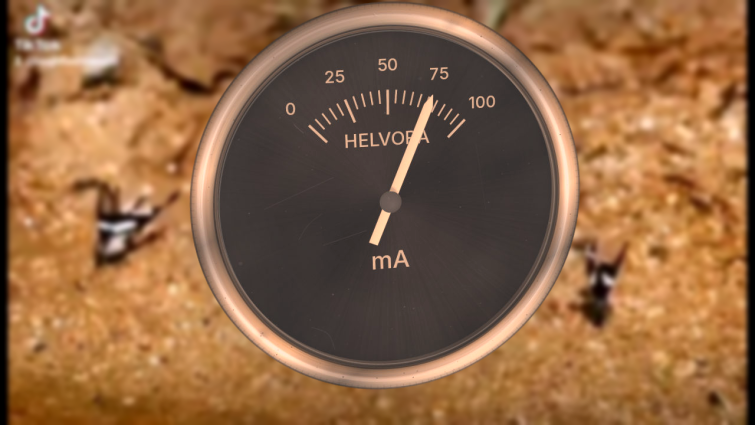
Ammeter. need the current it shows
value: 75 mA
